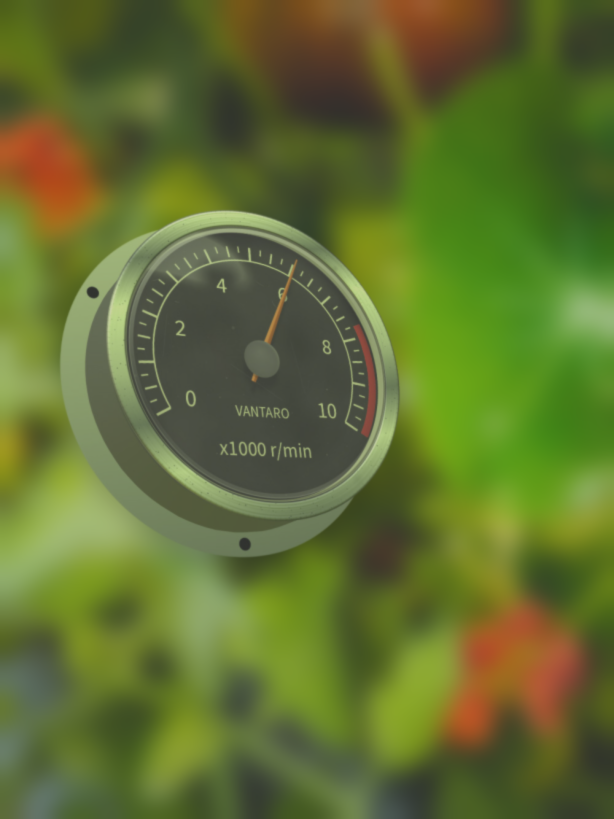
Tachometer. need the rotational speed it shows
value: 6000 rpm
